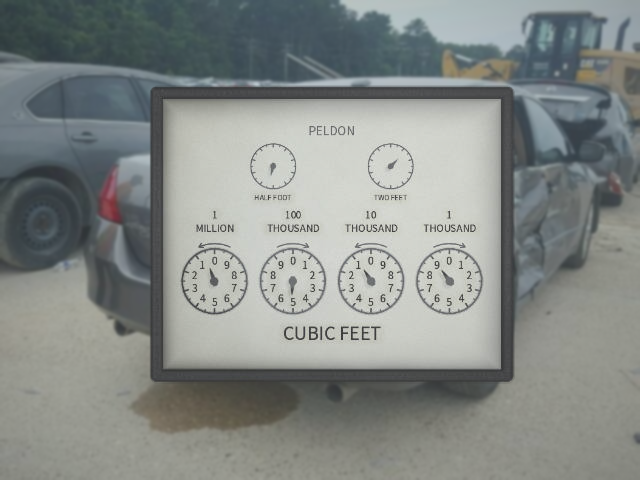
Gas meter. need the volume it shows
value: 50900 ft³
